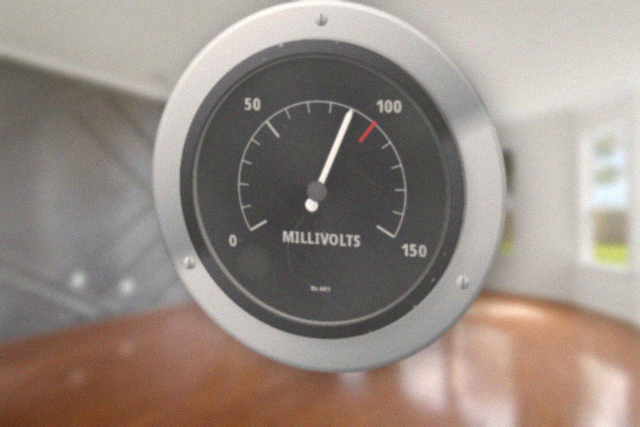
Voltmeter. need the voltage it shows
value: 90 mV
